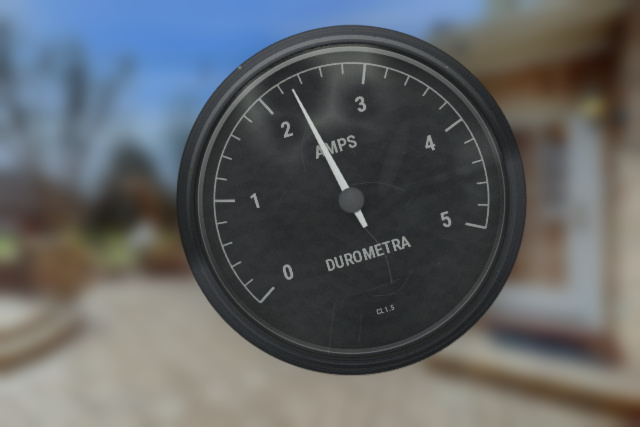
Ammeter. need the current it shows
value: 2.3 A
